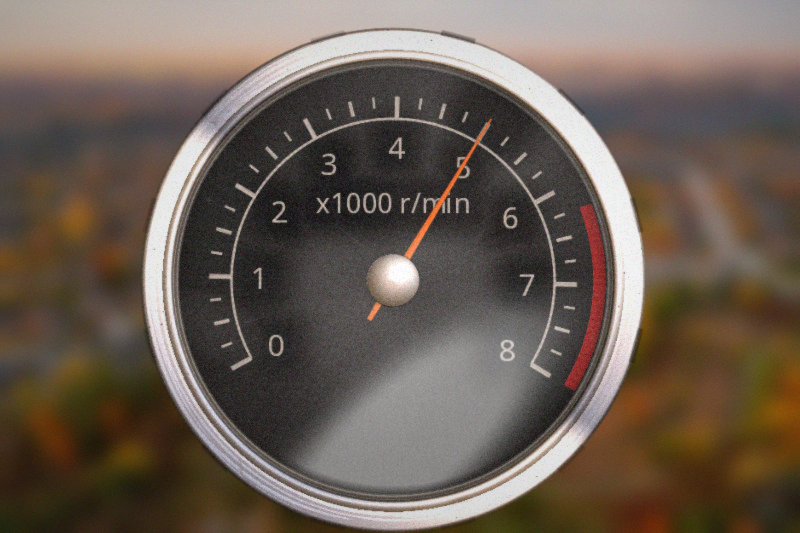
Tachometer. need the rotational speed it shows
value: 5000 rpm
